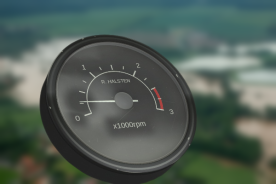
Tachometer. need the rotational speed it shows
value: 250 rpm
